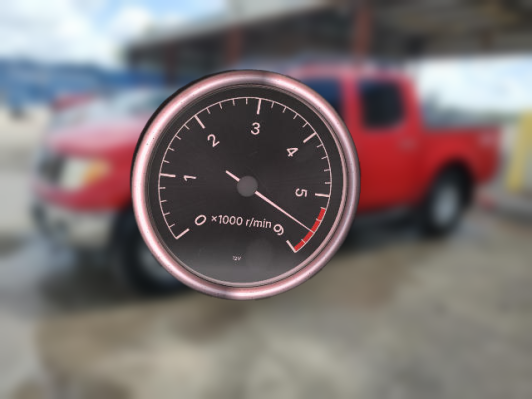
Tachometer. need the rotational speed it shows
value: 5600 rpm
